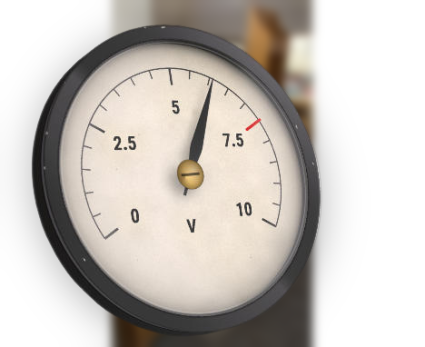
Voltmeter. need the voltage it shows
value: 6 V
